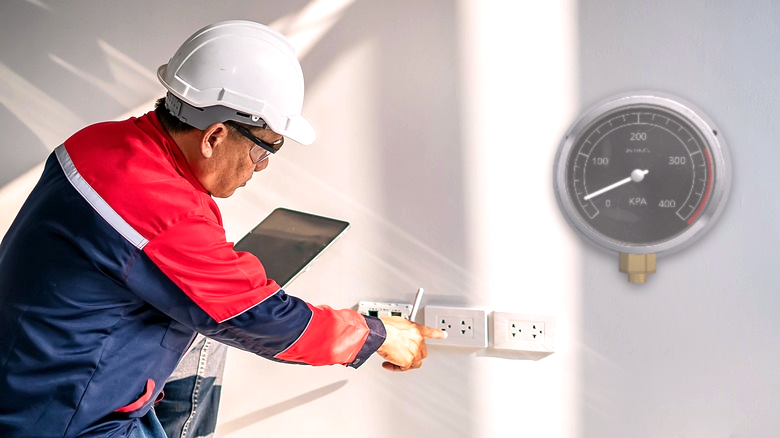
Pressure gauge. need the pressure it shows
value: 30 kPa
